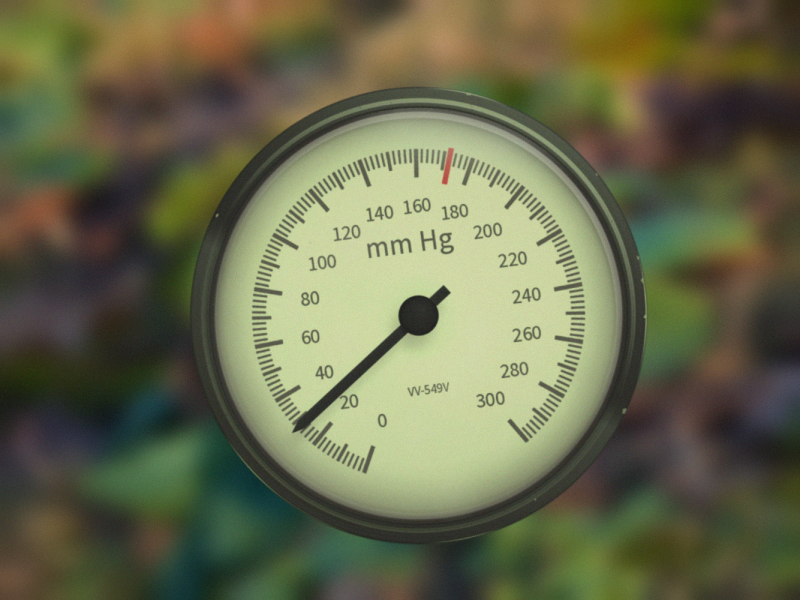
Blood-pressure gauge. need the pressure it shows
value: 28 mmHg
